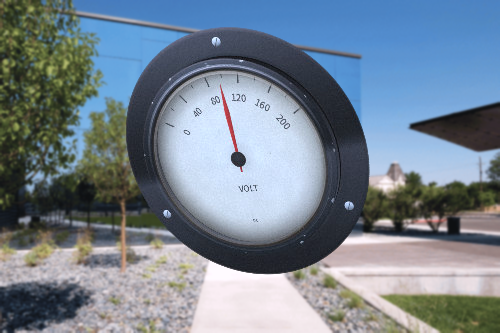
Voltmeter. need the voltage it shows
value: 100 V
